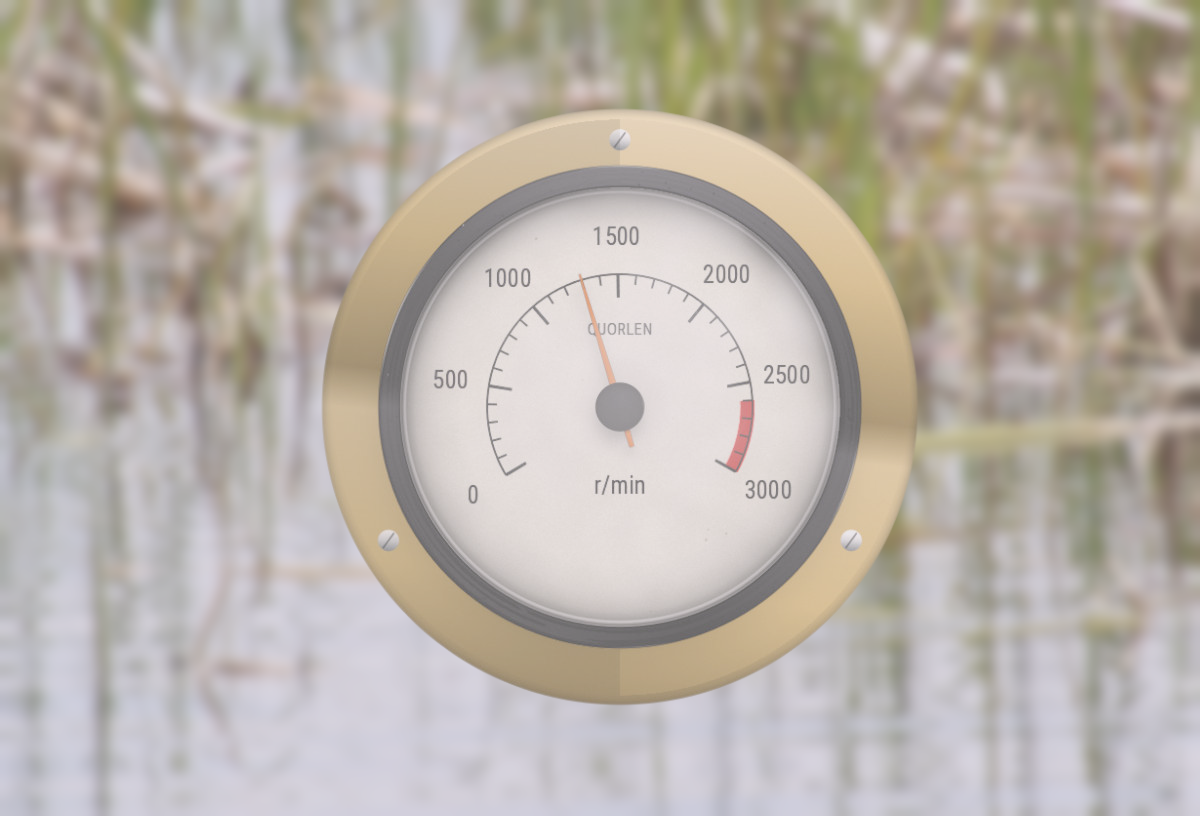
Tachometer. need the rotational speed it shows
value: 1300 rpm
